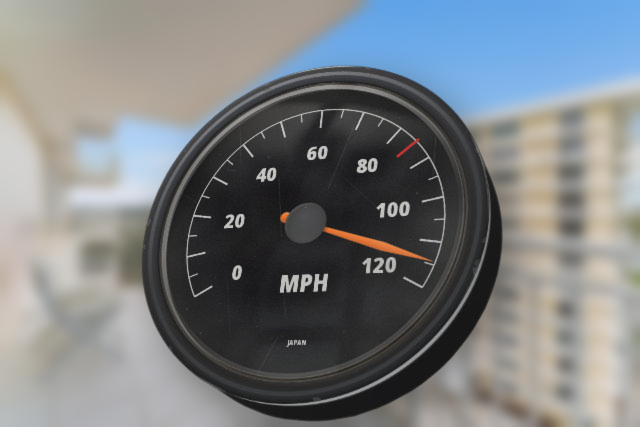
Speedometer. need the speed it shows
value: 115 mph
